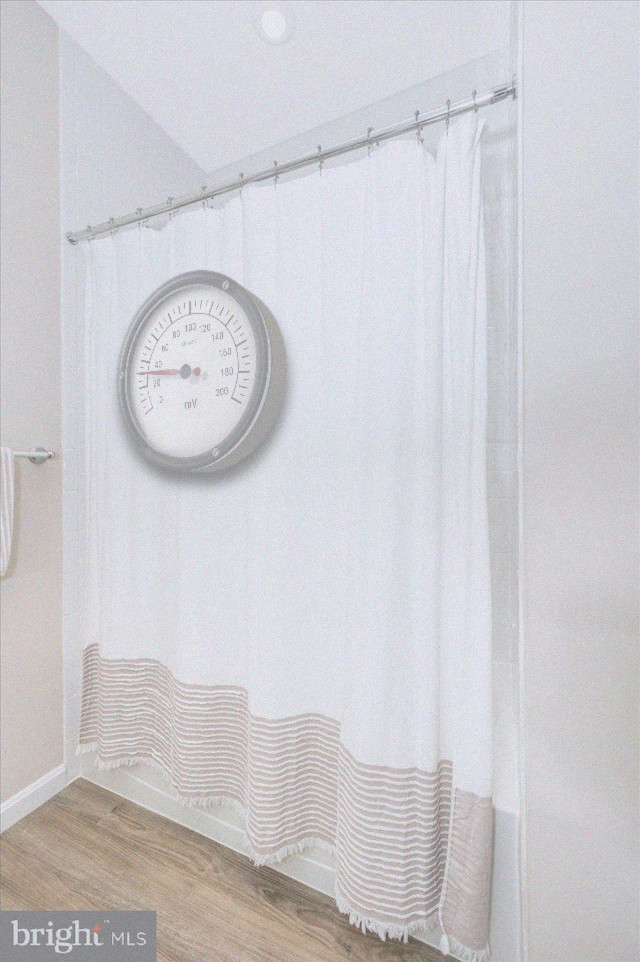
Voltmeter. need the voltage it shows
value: 30 mV
